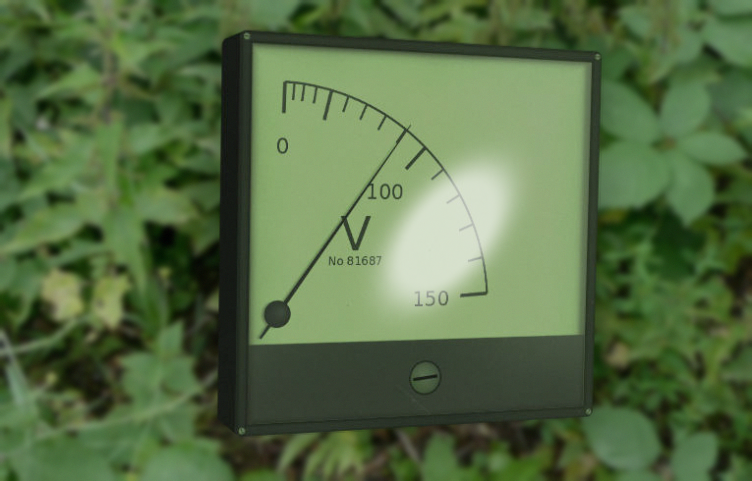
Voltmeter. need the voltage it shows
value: 90 V
